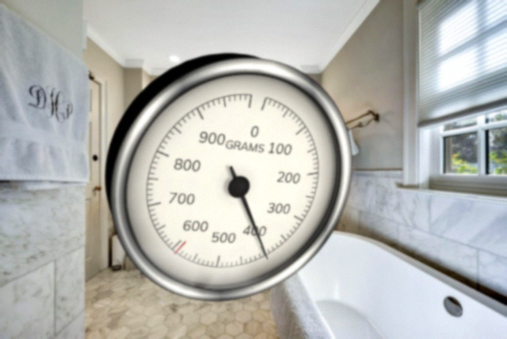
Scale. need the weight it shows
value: 400 g
